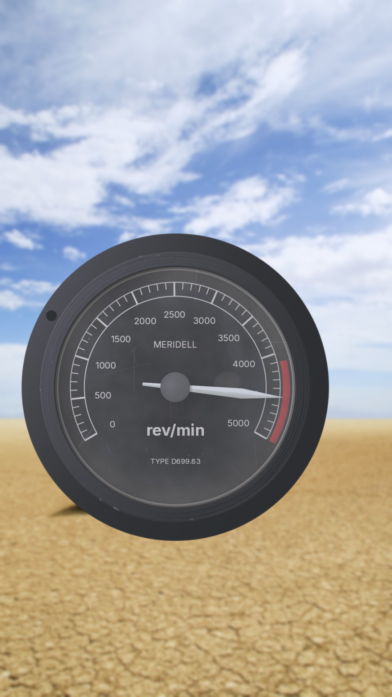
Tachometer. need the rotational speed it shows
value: 4500 rpm
